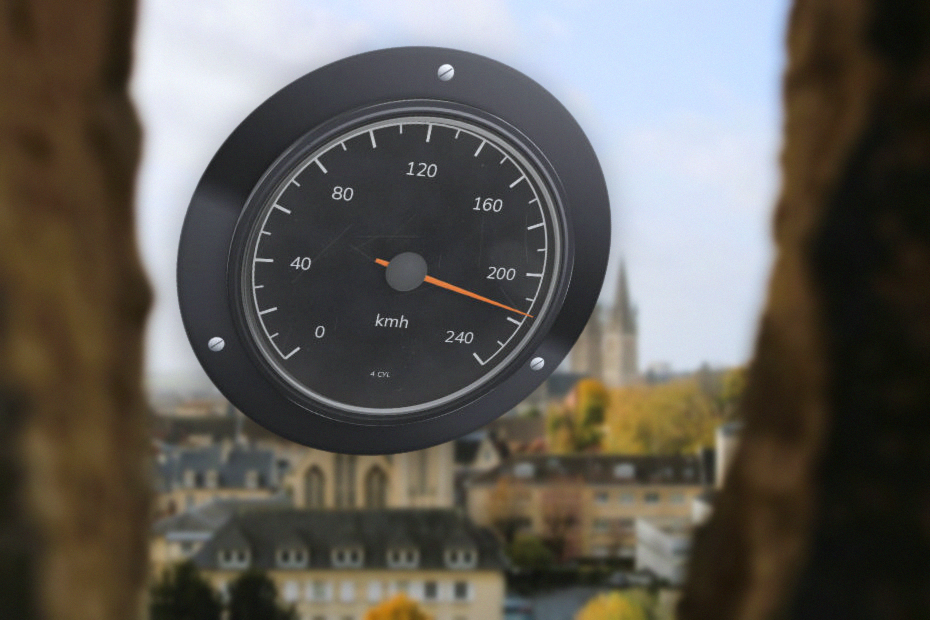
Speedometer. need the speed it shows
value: 215 km/h
